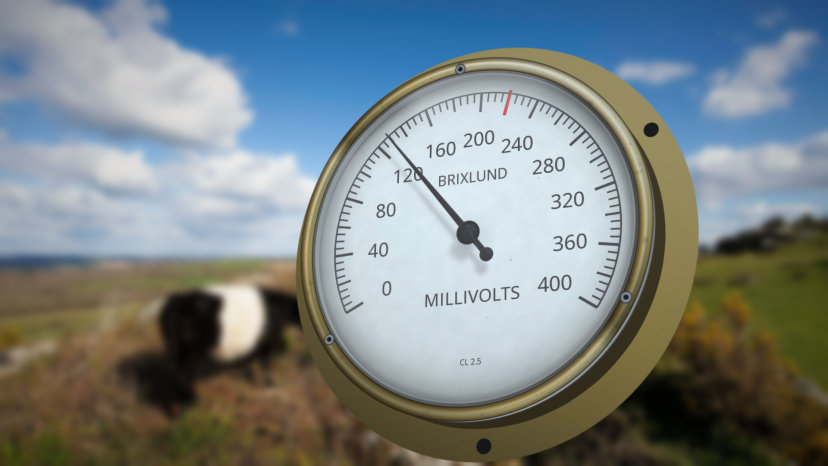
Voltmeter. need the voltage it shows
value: 130 mV
